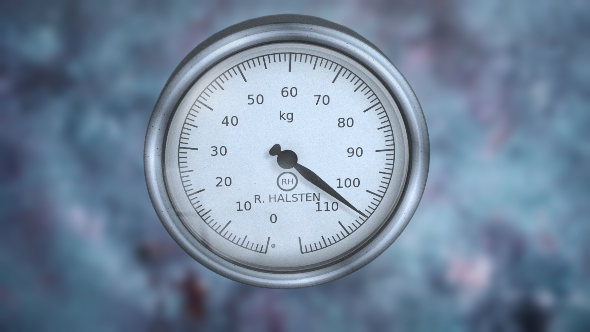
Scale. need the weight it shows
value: 105 kg
